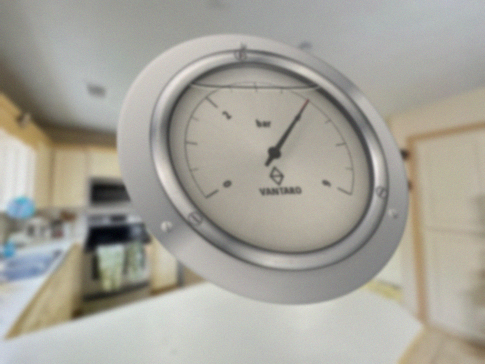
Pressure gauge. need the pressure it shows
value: 4 bar
